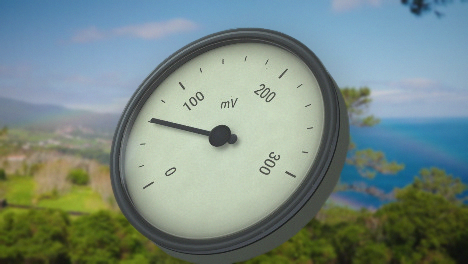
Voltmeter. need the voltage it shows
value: 60 mV
